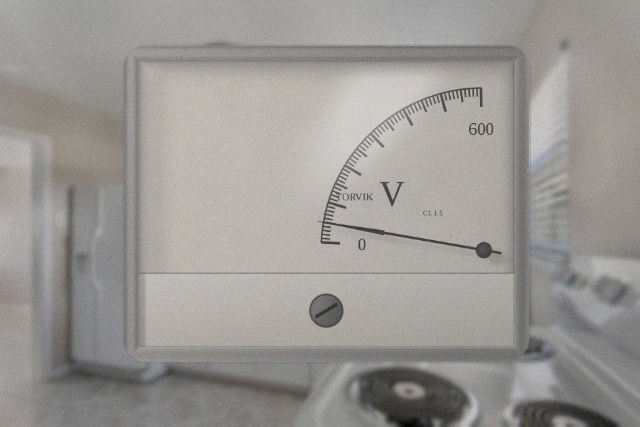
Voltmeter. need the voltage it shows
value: 50 V
